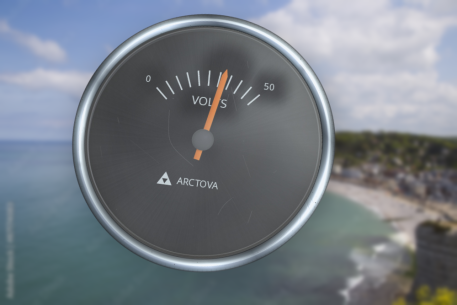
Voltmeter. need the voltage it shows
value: 32.5 V
